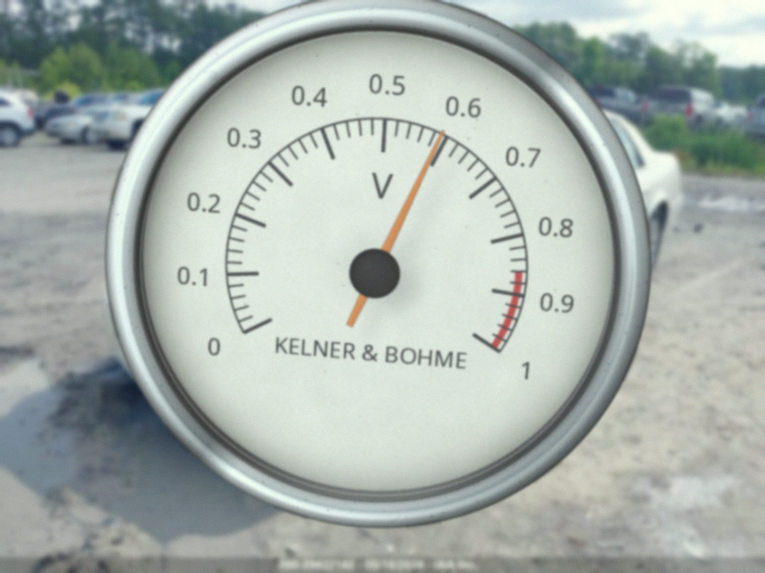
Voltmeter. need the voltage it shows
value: 0.59 V
